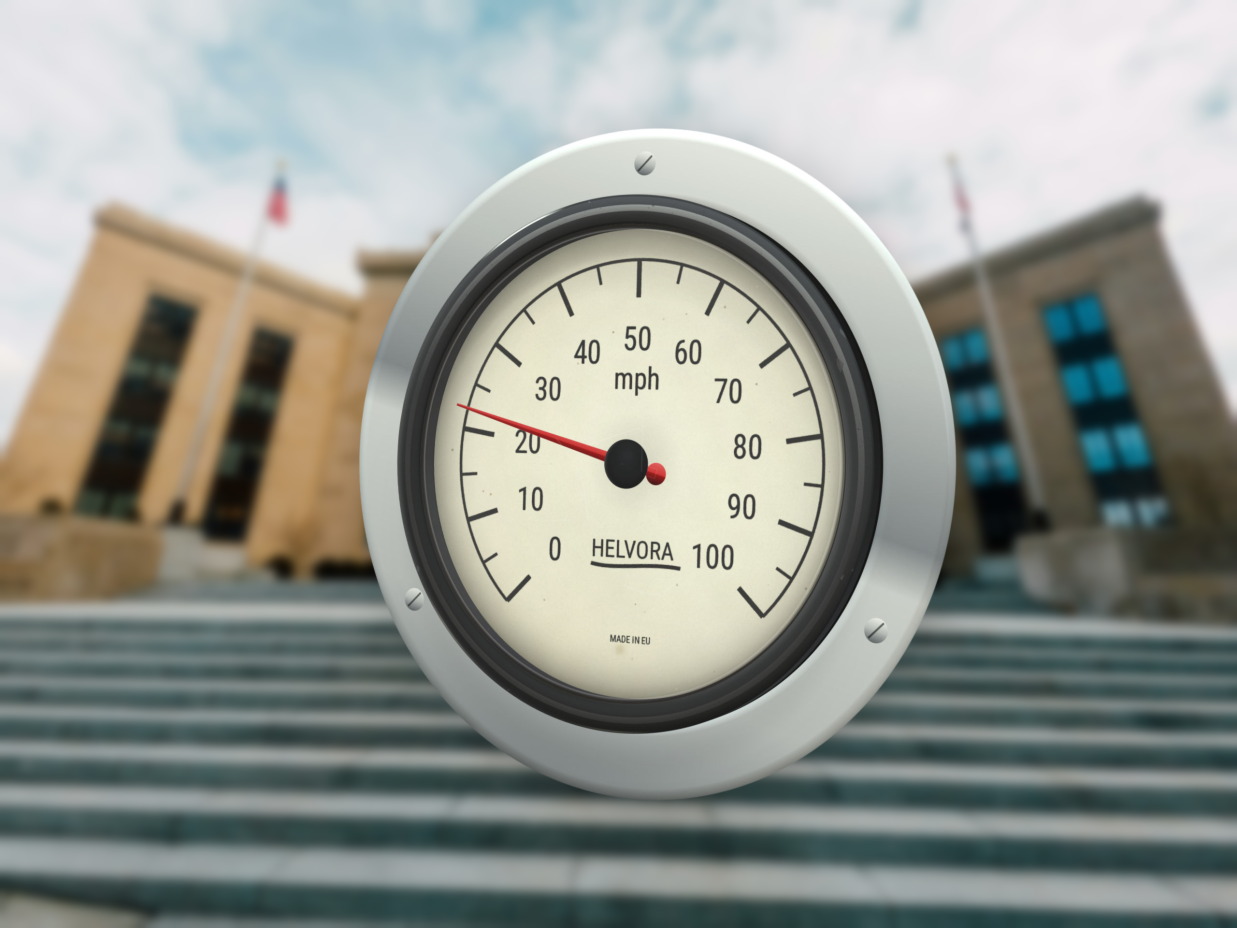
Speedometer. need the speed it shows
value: 22.5 mph
